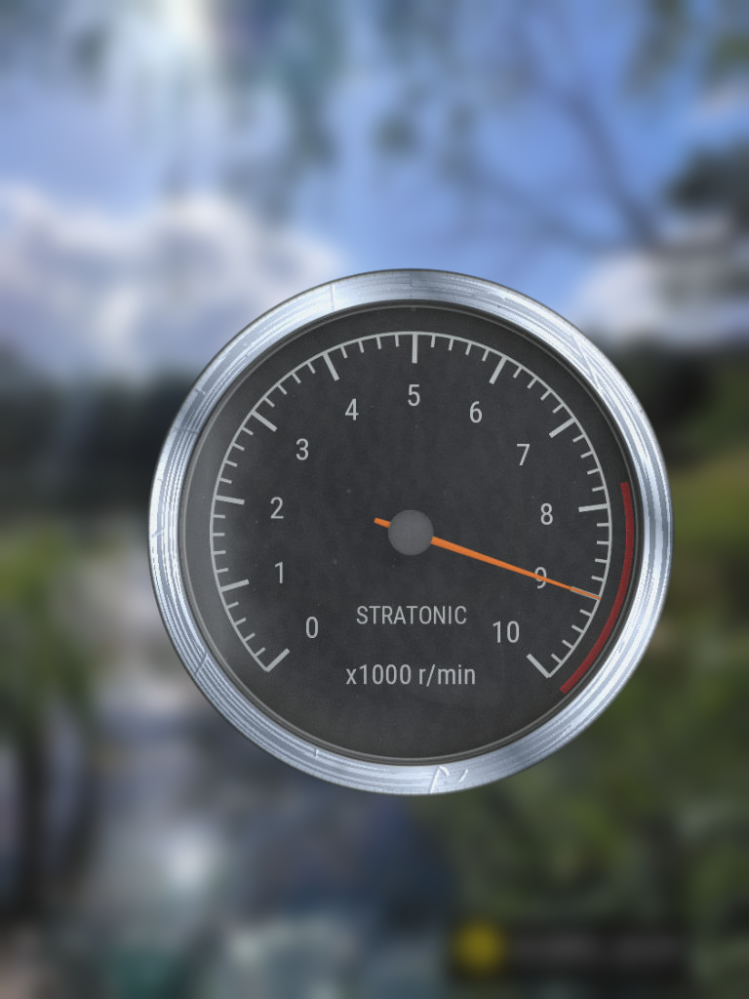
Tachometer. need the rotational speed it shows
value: 9000 rpm
